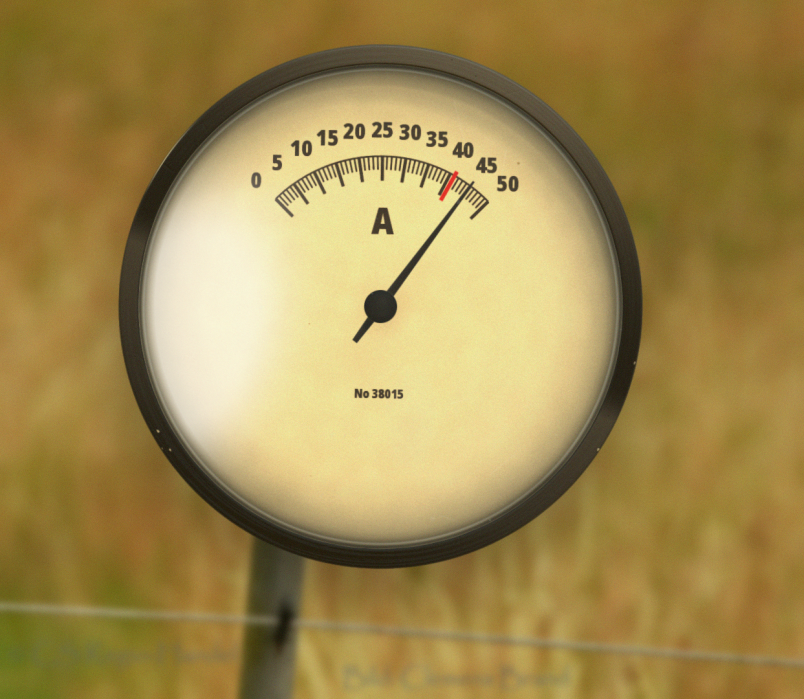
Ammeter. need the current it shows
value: 45 A
